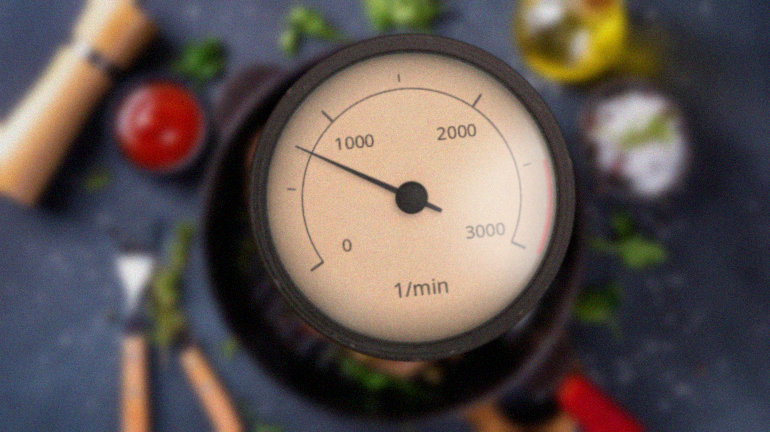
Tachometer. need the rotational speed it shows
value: 750 rpm
